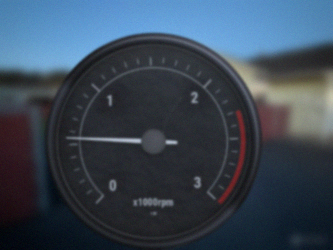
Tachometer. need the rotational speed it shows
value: 550 rpm
